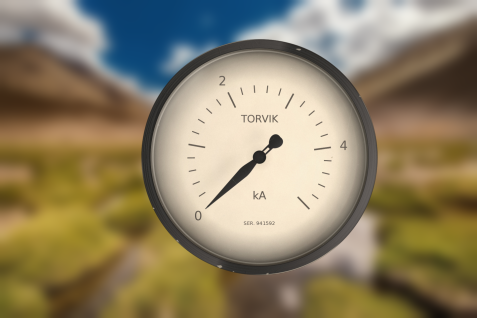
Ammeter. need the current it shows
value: 0 kA
